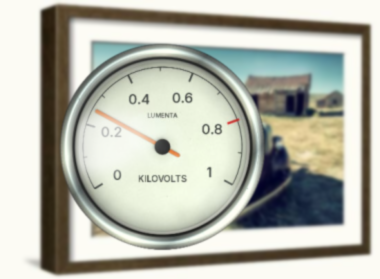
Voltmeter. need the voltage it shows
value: 0.25 kV
